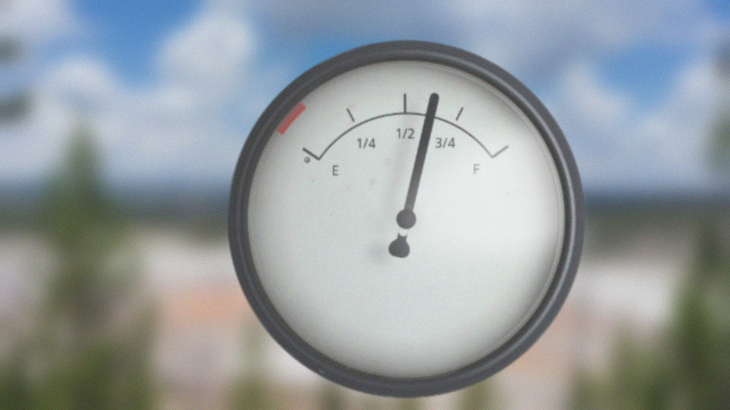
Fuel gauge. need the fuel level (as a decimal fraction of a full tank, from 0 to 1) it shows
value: 0.625
